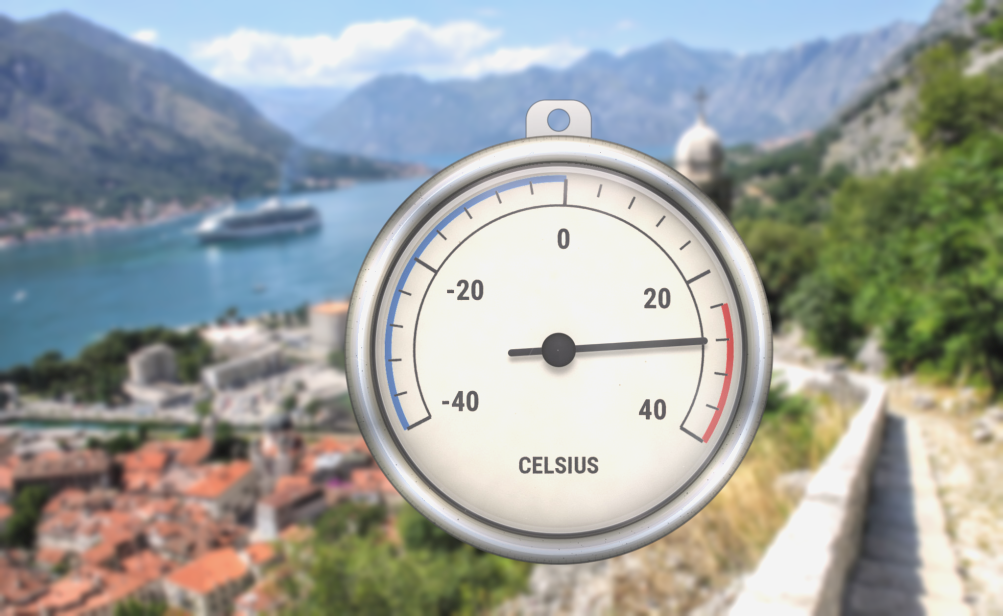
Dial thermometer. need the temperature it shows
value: 28 °C
